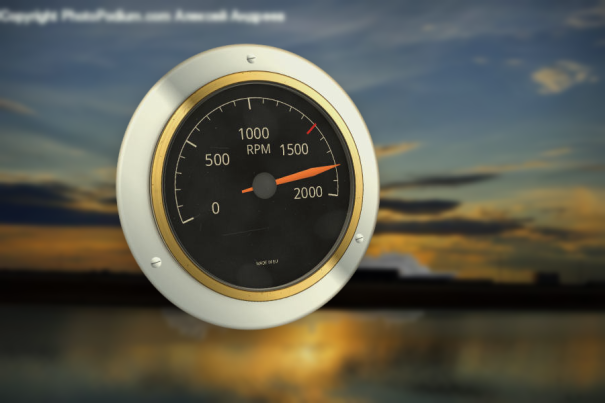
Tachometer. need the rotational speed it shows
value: 1800 rpm
